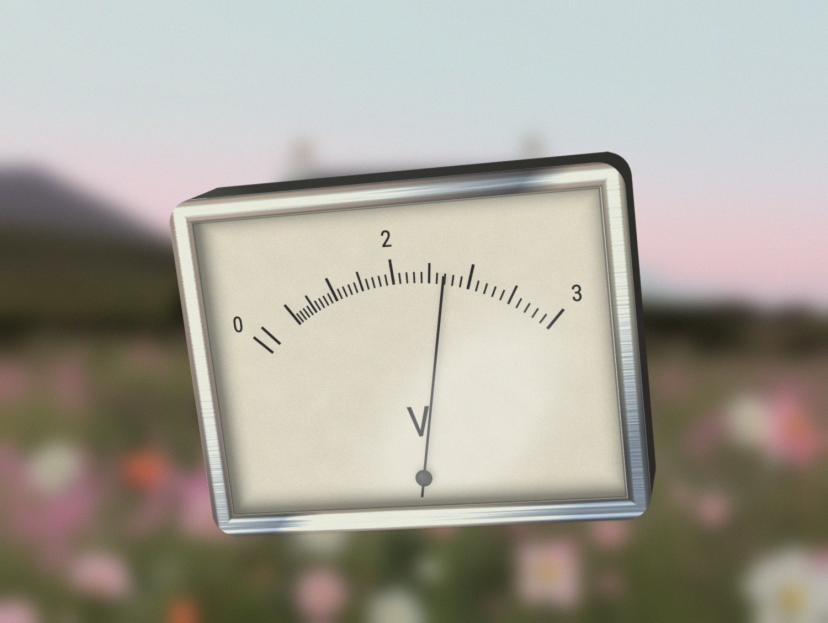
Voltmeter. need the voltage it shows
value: 2.35 V
